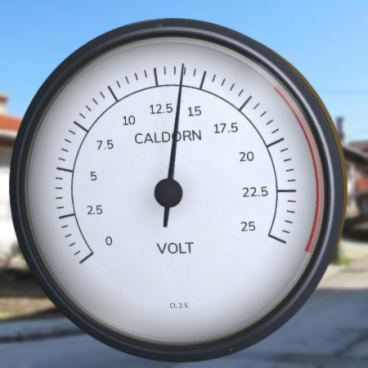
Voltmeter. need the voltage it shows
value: 14 V
